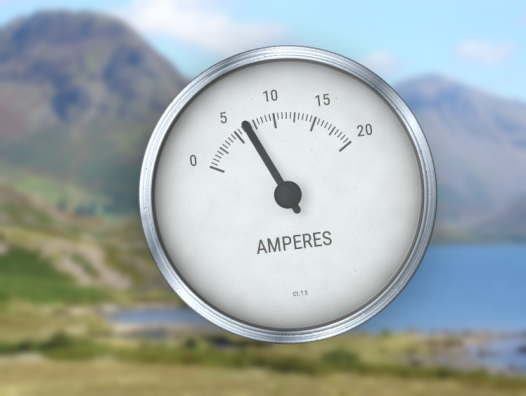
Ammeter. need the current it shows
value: 6.5 A
